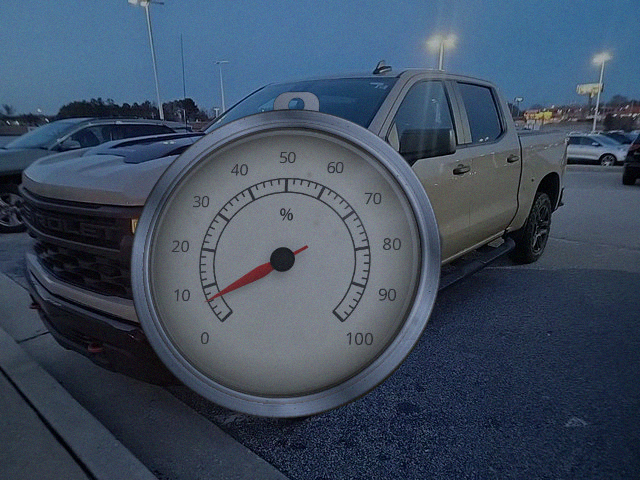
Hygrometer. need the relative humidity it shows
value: 6 %
